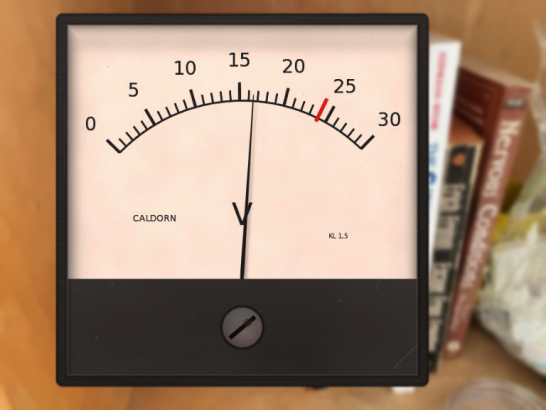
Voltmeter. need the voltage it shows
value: 16.5 V
